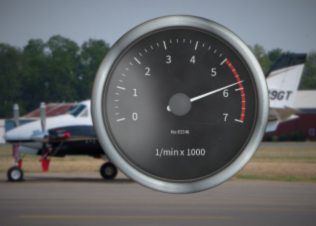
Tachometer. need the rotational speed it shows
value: 5800 rpm
